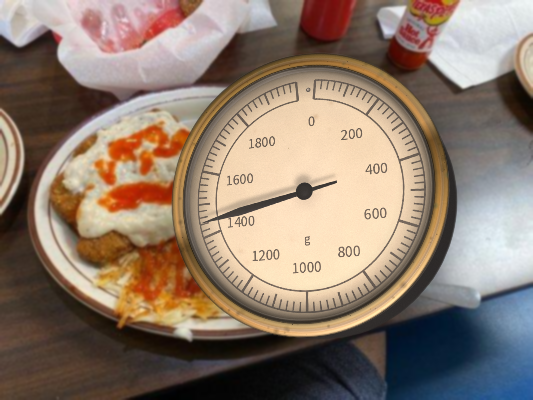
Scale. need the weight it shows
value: 1440 g
